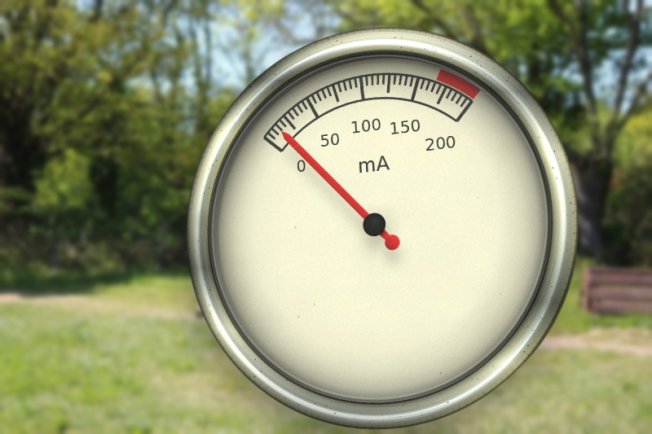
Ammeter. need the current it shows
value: 15 mA
